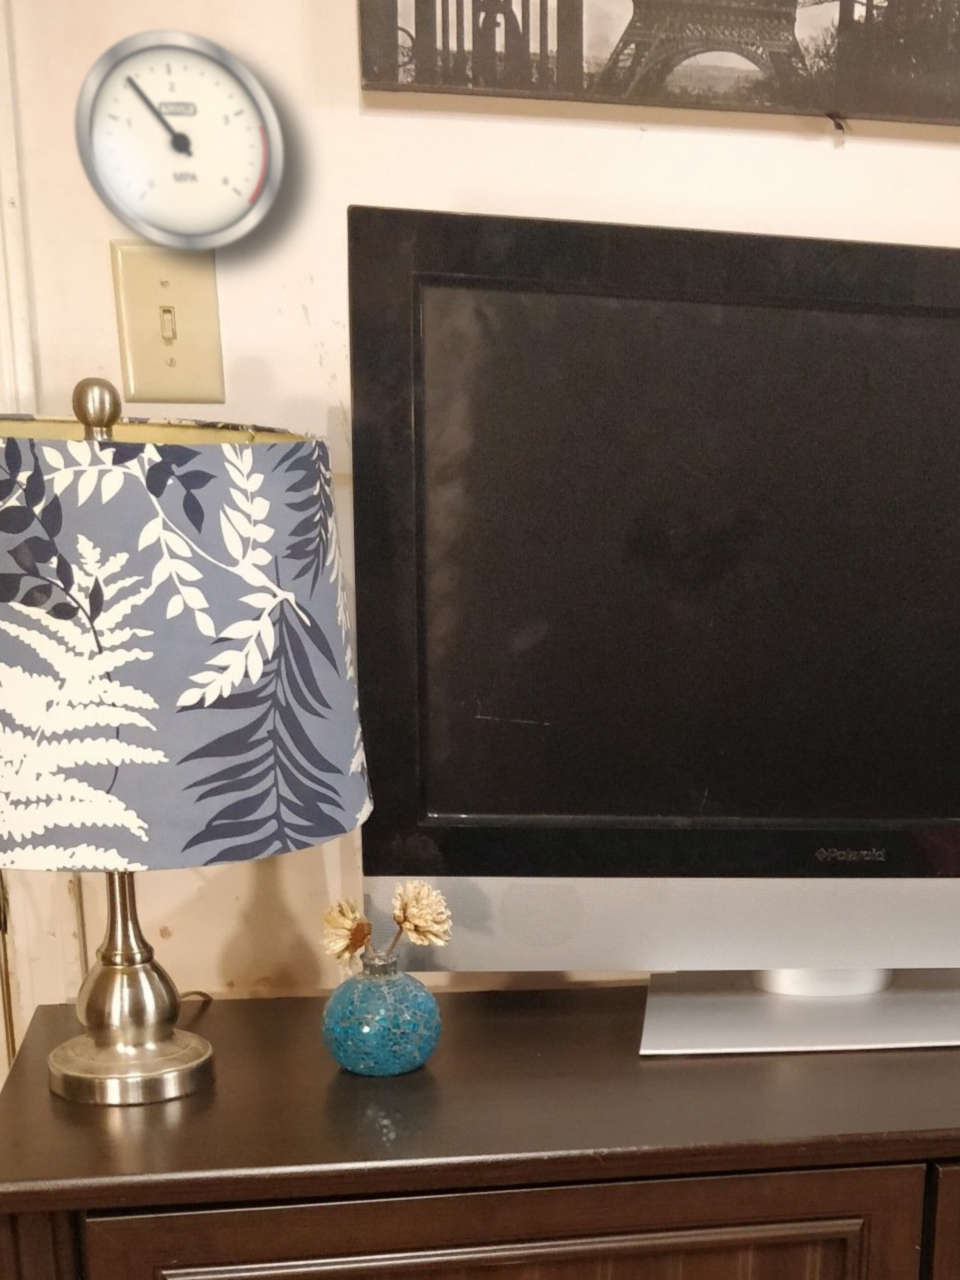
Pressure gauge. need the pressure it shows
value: 1.5 MPa
